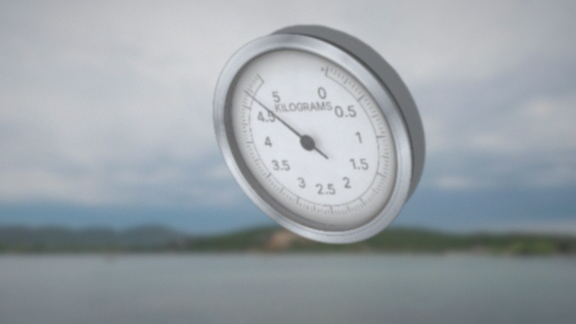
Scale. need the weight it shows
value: 4.75 kg
